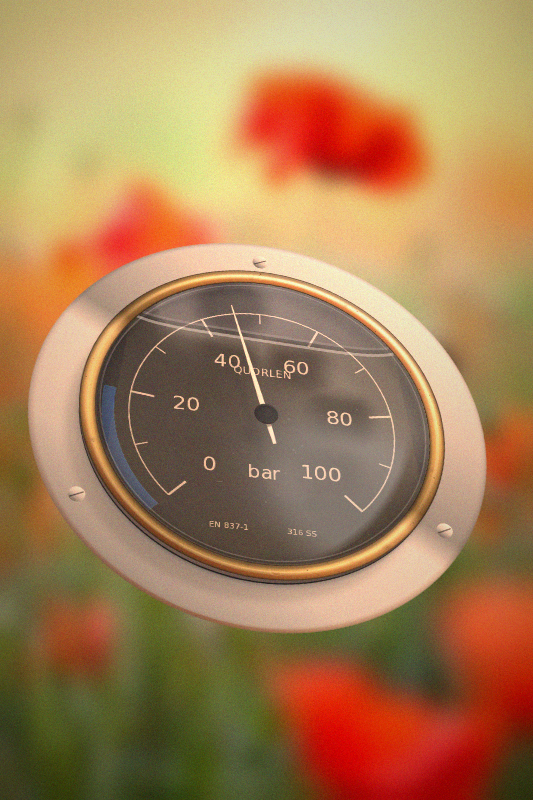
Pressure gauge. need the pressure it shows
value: 45 bar
